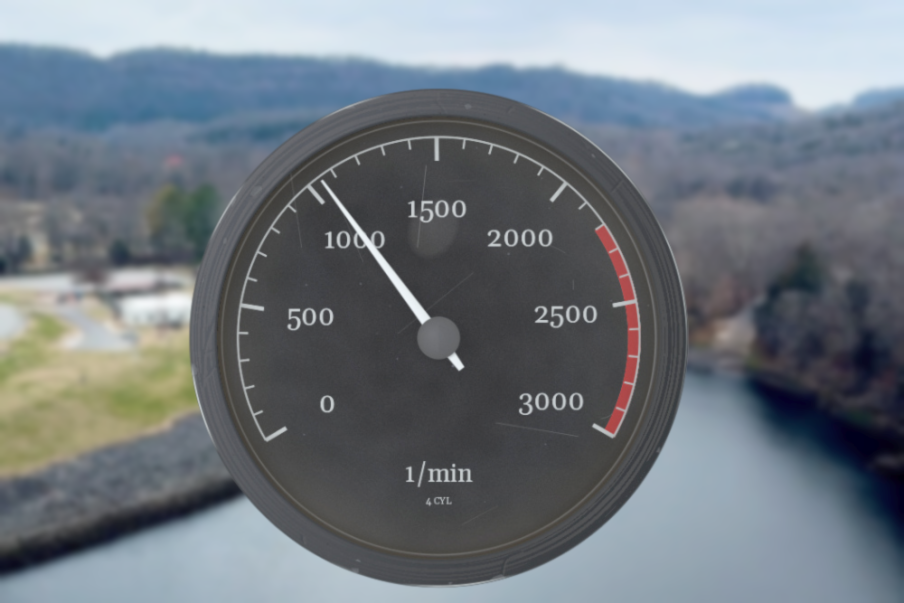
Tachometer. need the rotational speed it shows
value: 1050 rpm
